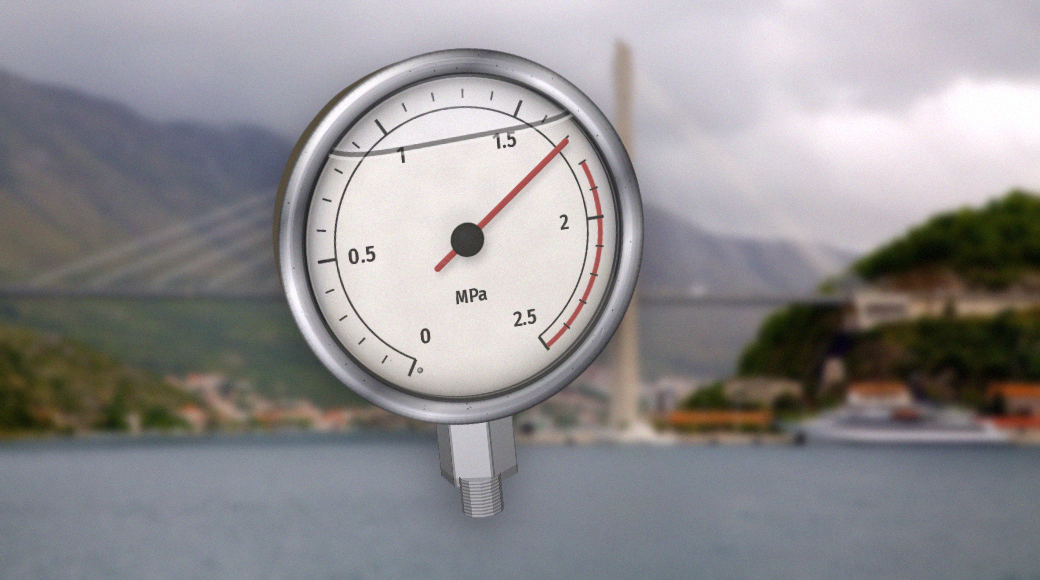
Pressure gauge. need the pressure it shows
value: 1.7 MPa
